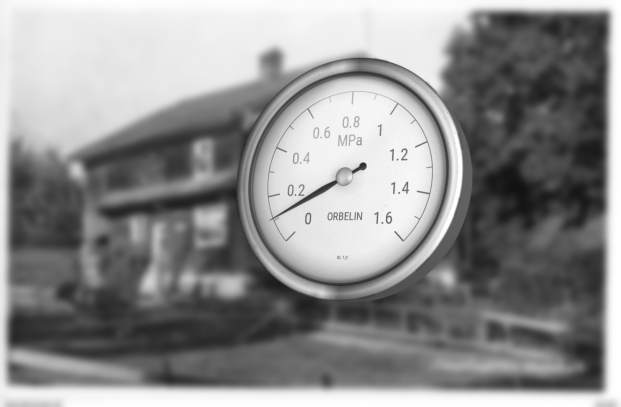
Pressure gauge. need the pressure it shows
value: 0.1 MPa
